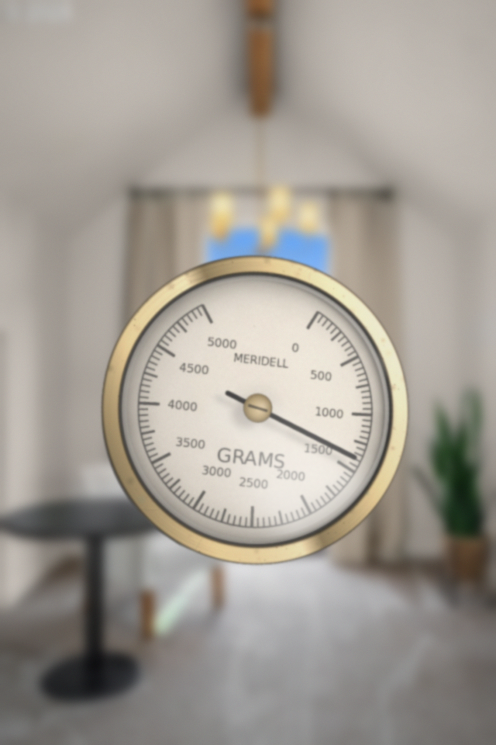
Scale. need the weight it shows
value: 1400 g
